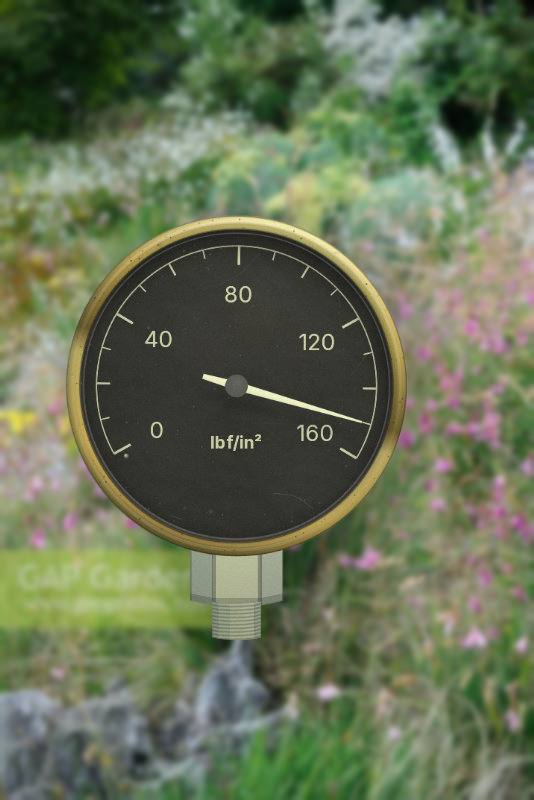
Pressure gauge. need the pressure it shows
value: 150 psi
